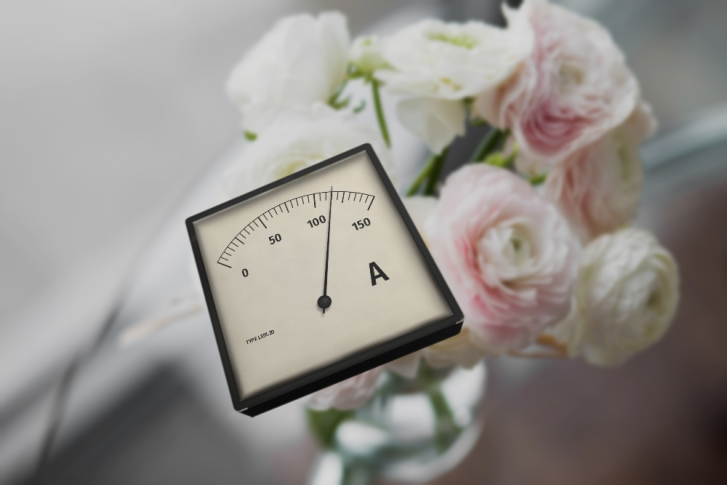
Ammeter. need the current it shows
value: 115 A
